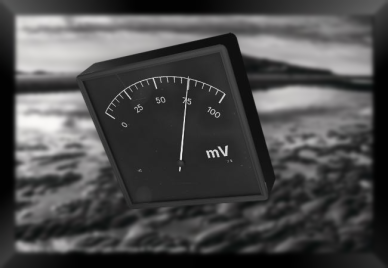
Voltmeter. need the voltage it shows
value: 75 mV
